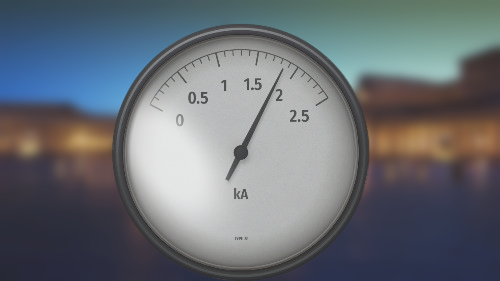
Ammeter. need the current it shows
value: 1.85 kA
